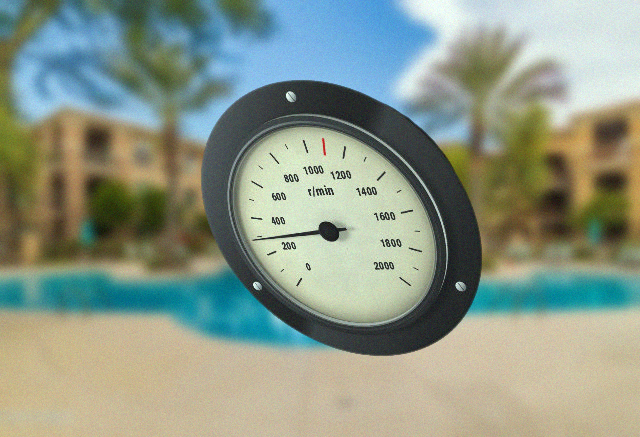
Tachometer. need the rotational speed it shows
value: 300 rpm
